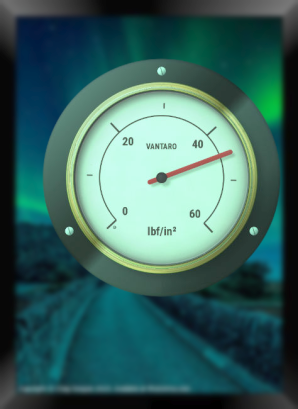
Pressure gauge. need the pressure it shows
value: 45 psi
